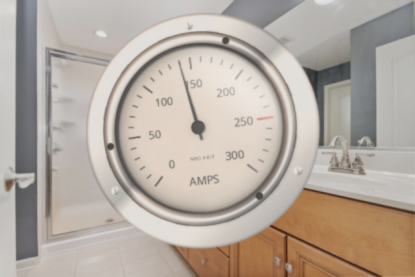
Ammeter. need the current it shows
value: 140 A
